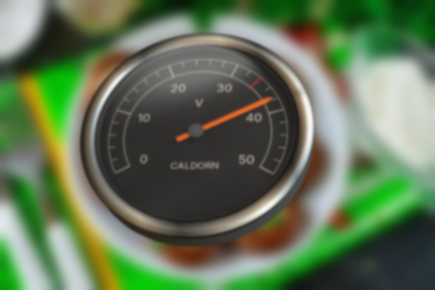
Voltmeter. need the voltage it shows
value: 38 V
